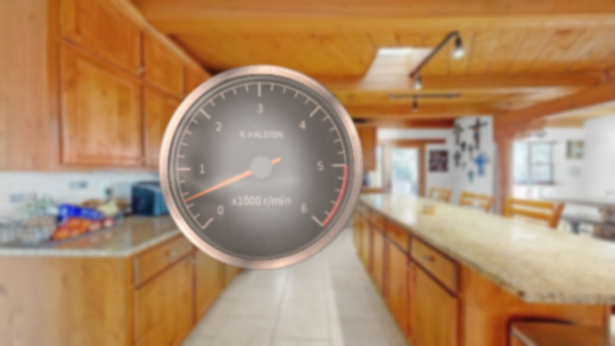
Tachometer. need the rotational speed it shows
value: 500 rpm
